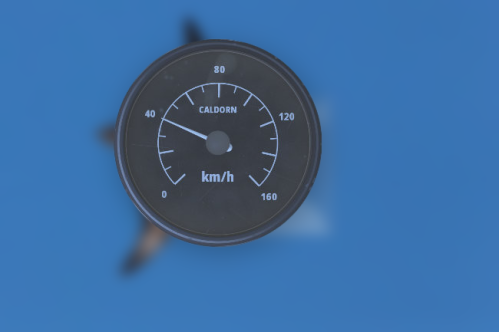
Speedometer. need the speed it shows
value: 40 km/h
